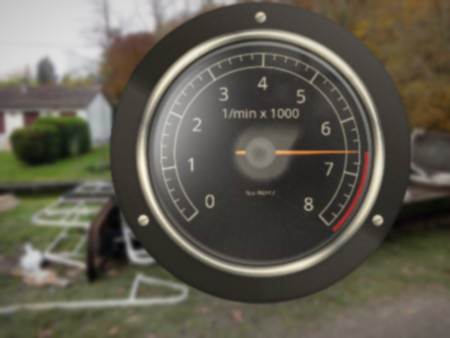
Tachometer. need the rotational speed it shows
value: 6600 rpm
